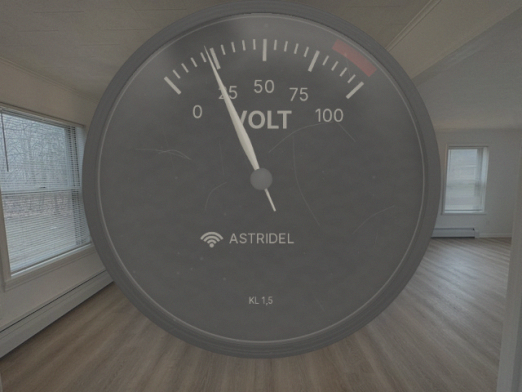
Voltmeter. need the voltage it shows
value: 22.5 V
